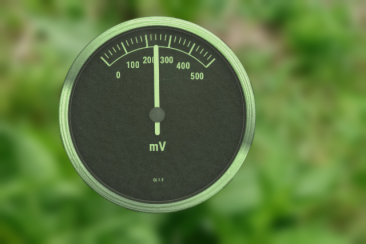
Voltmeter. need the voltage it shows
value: 240 mV
